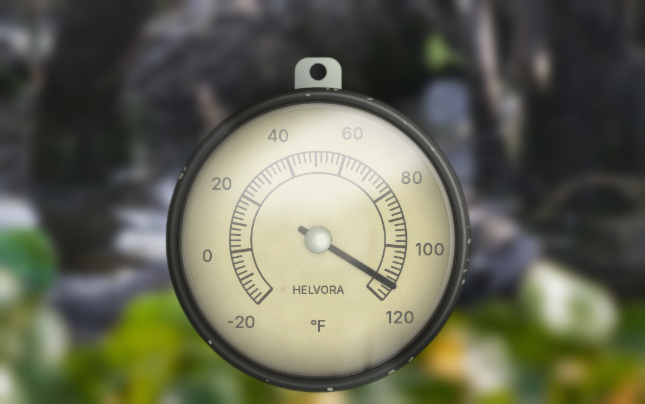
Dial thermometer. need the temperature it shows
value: 114 °F
